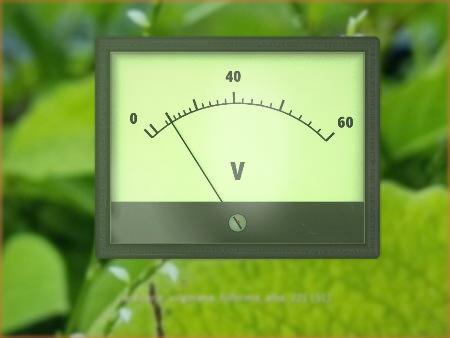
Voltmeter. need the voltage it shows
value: 20 V
